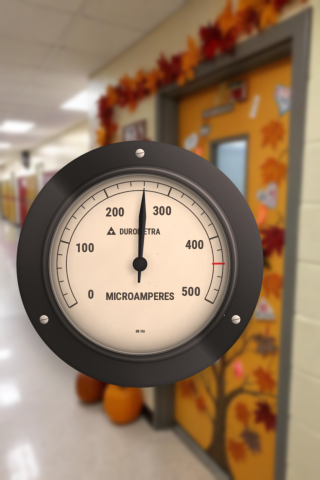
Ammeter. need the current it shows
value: 260 µA
